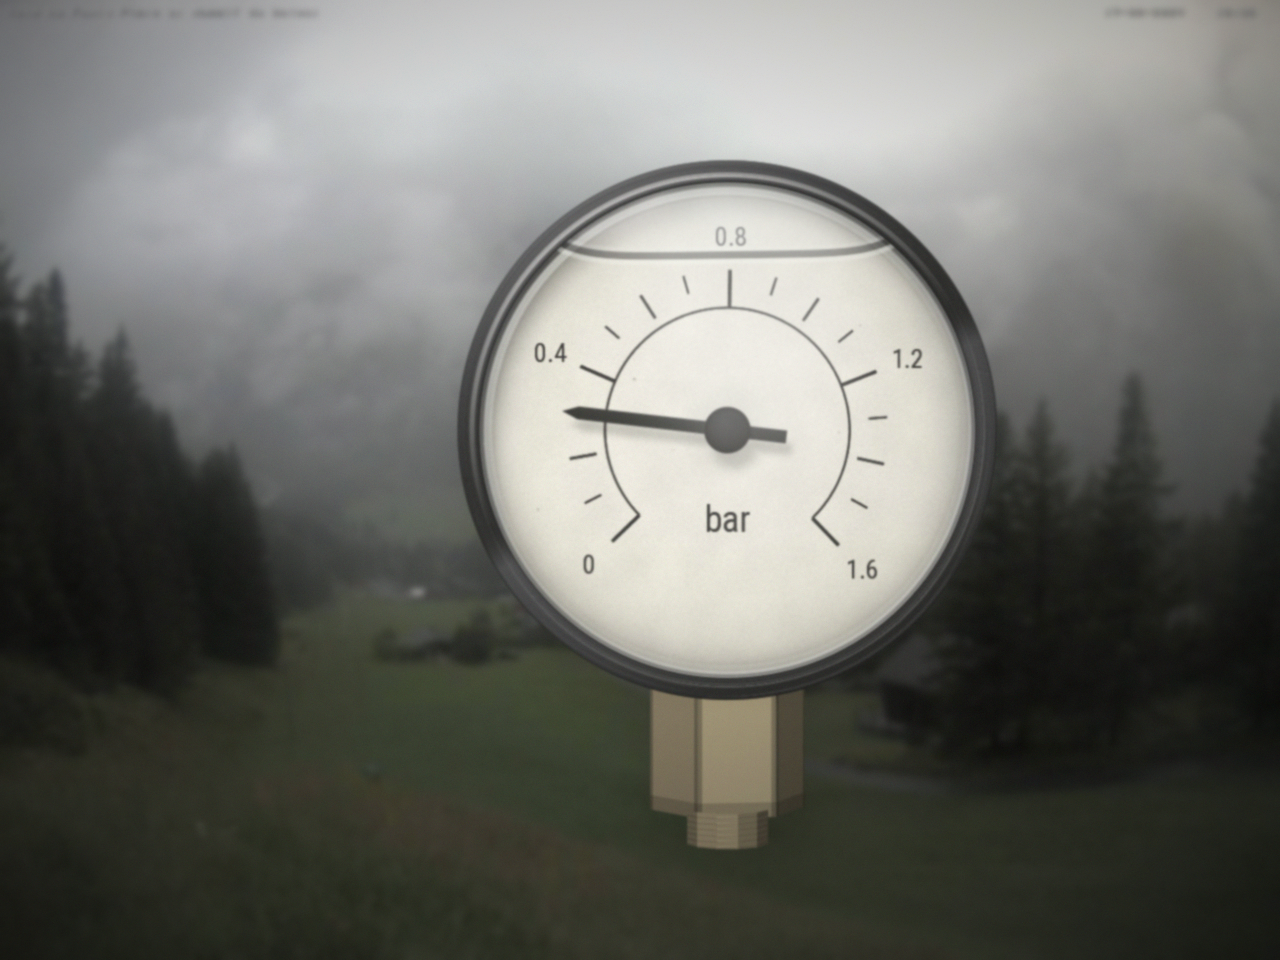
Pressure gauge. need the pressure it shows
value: 0.3 bar
